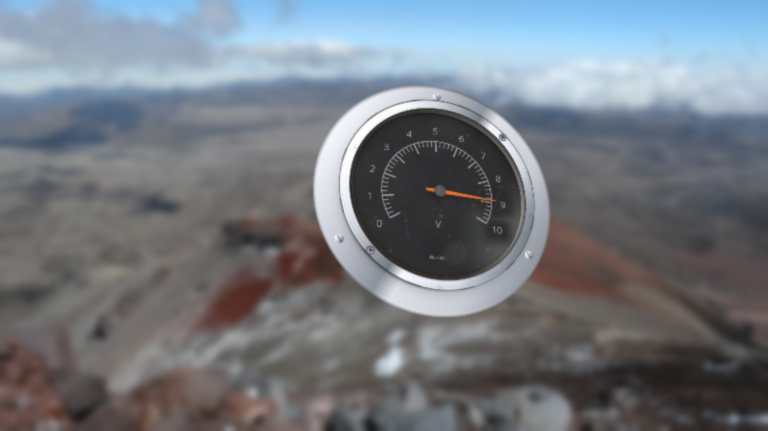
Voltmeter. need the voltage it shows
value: 9 V
